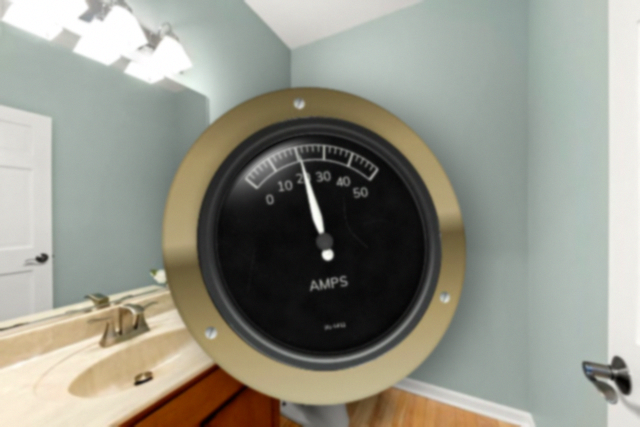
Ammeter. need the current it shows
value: 20 A
